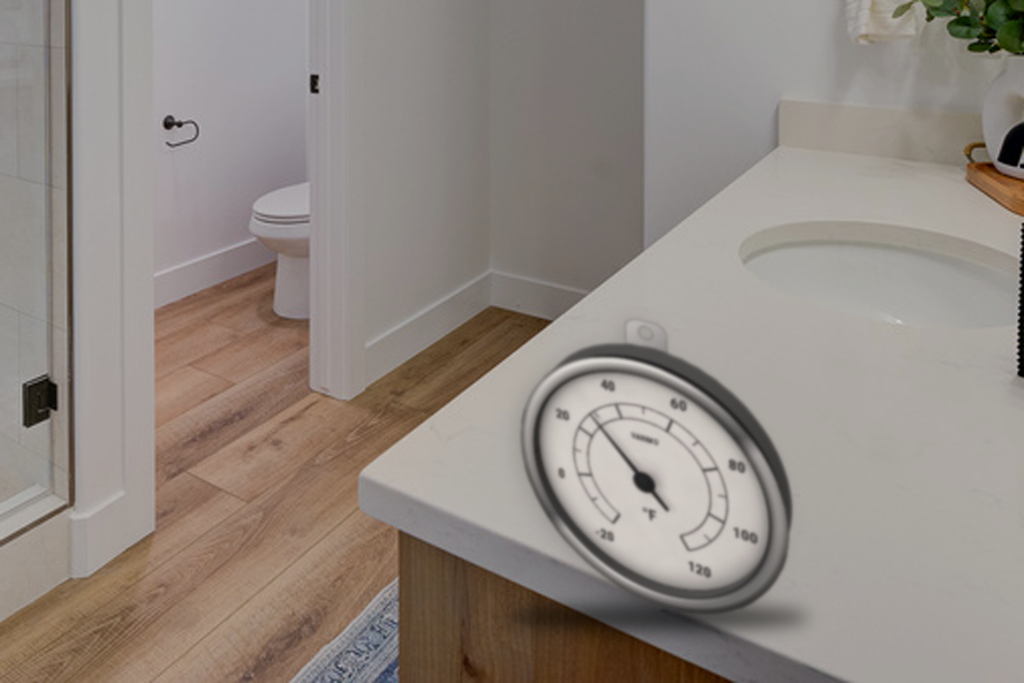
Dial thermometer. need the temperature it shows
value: 30 °F
